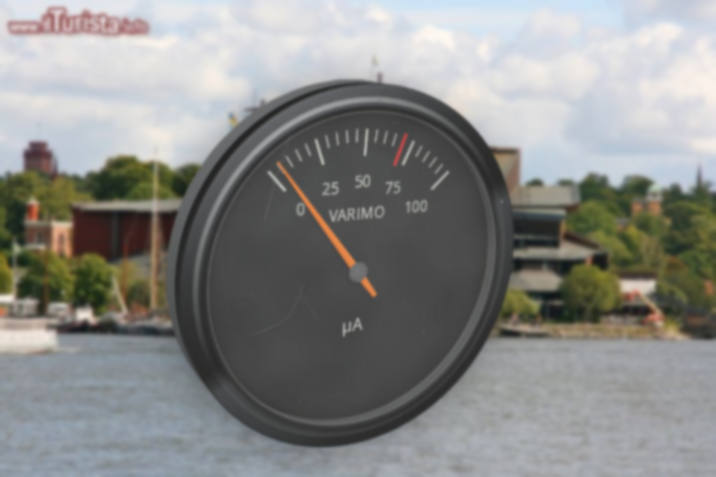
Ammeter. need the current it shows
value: 5 µA
